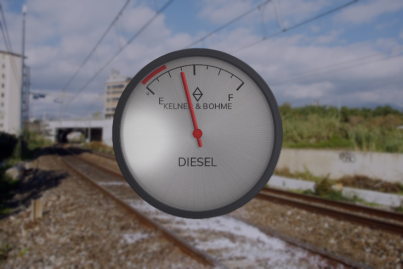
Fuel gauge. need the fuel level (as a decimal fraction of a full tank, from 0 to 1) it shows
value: 0.375
